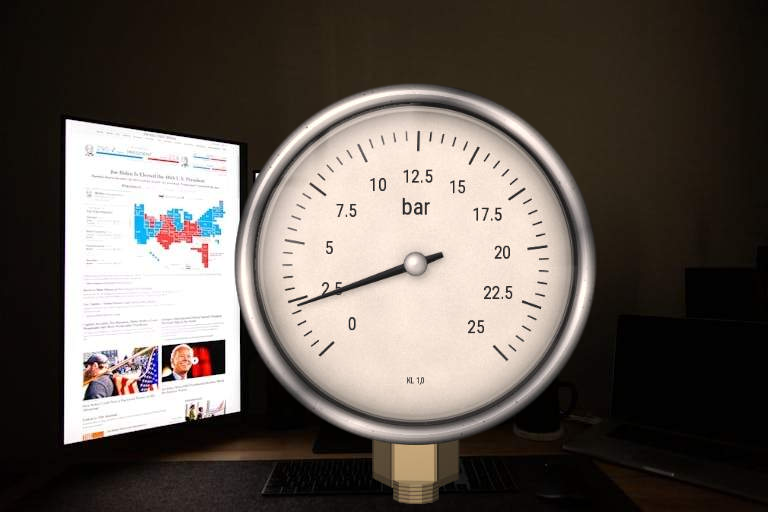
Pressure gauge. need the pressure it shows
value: 2.25 bar
